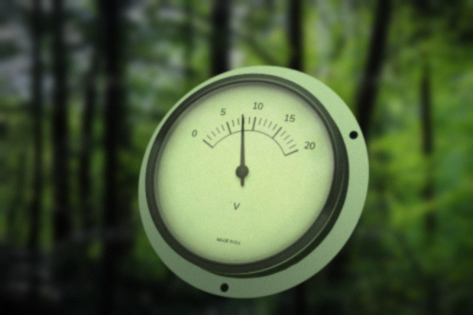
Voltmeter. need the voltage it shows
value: 8 V
